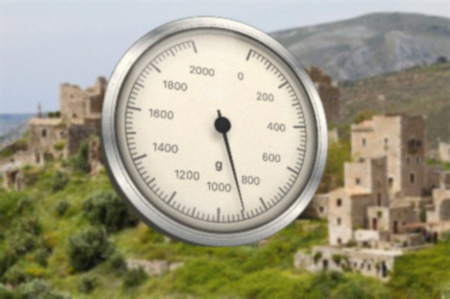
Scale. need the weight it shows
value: 900 g
